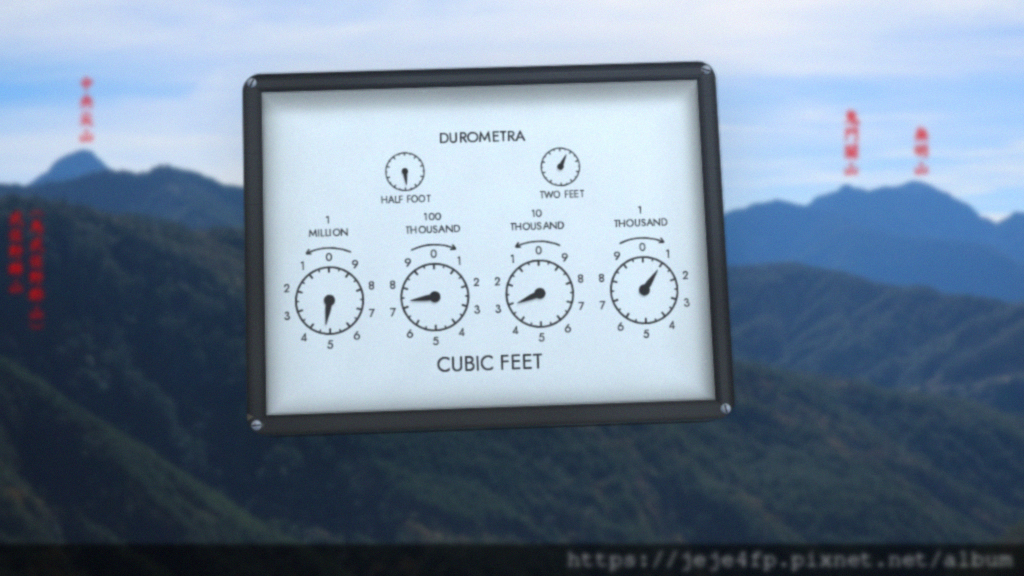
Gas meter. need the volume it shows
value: 473100 ft³
